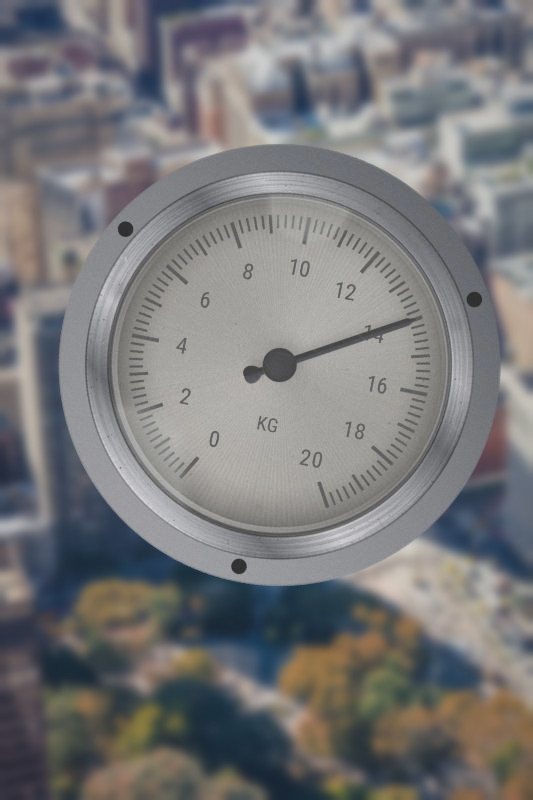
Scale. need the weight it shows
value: 14 kg
